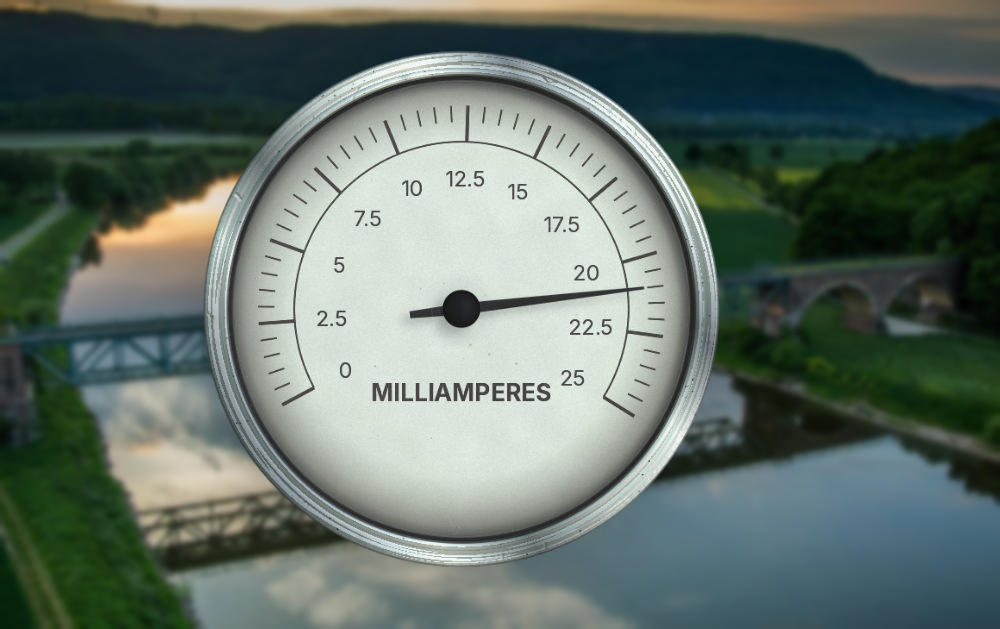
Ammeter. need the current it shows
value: 21 mA
